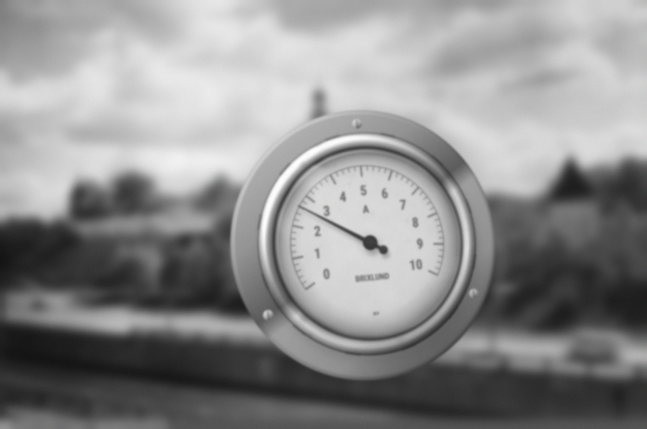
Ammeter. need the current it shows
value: 2.6 A
